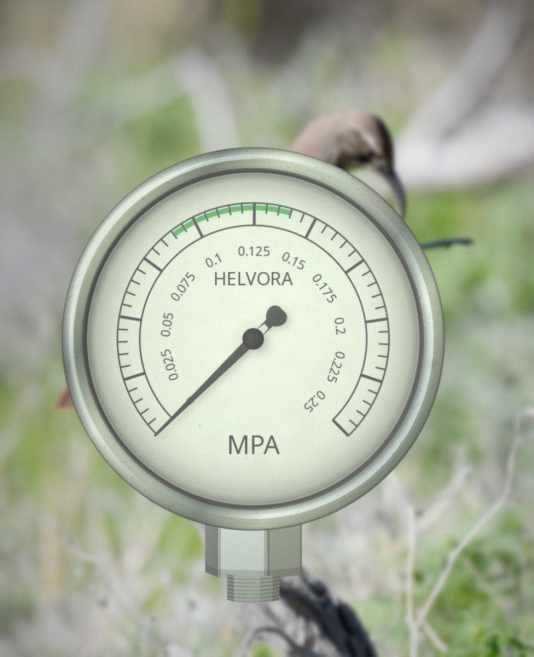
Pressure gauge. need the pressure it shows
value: 0 MPa
